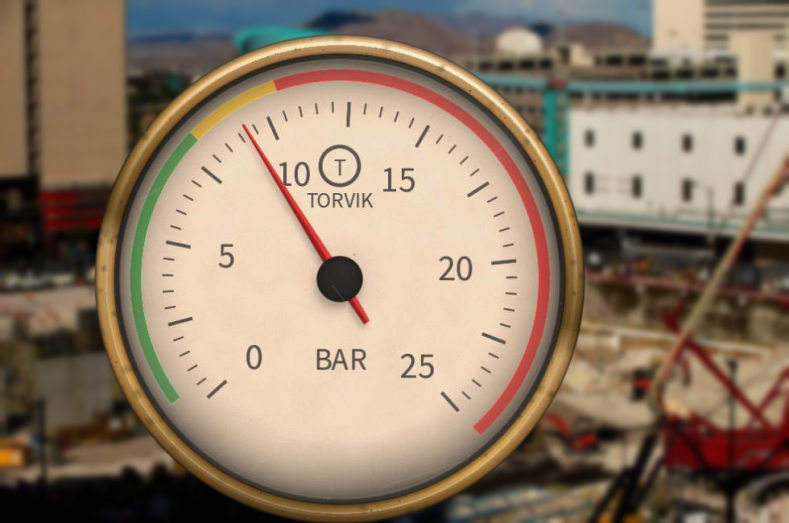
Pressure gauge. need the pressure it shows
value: 9.25 bar
